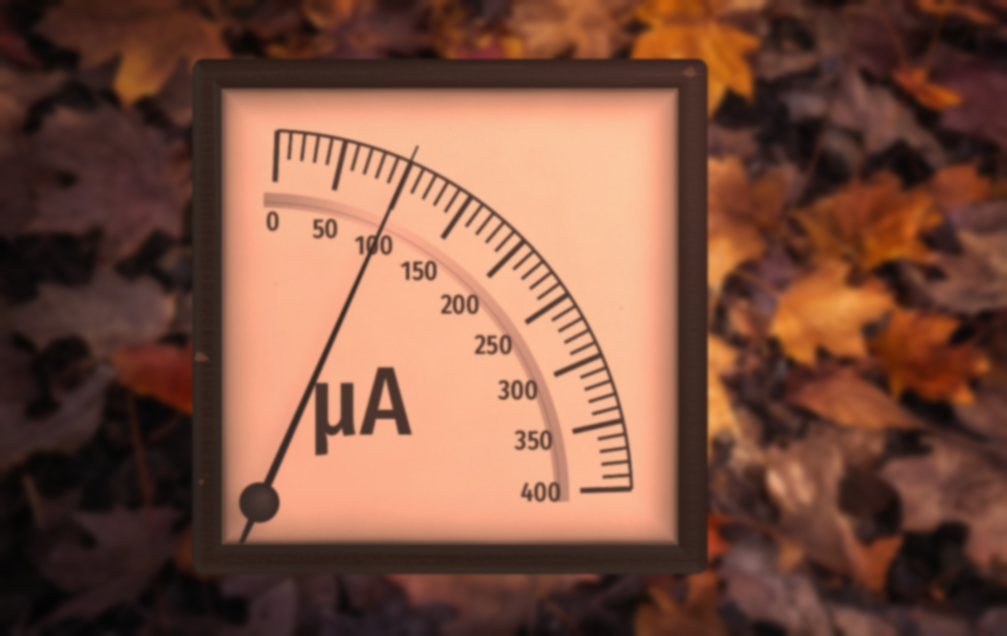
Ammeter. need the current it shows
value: 100 µA
